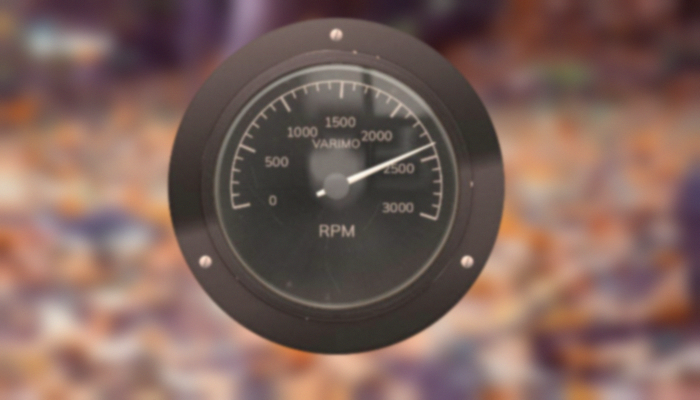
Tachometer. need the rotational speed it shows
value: 2400 rpm
